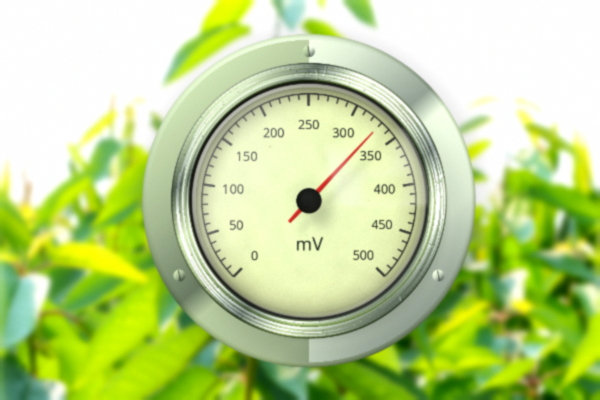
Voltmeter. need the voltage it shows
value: 330 mV
